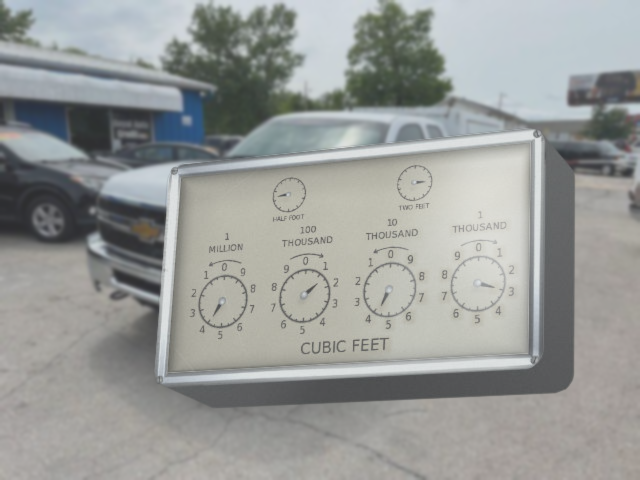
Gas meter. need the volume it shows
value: 414300 ft³
